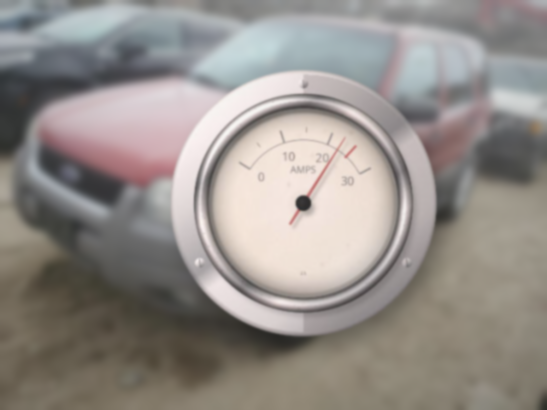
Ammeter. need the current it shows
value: 22.5 A
